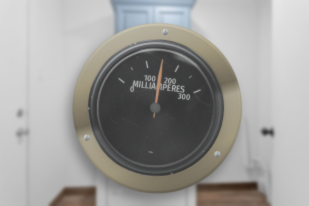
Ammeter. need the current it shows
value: 150 mA
